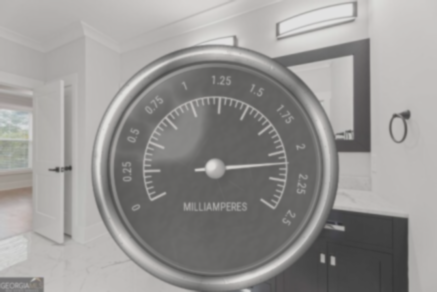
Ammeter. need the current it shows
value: 2.1 mA
